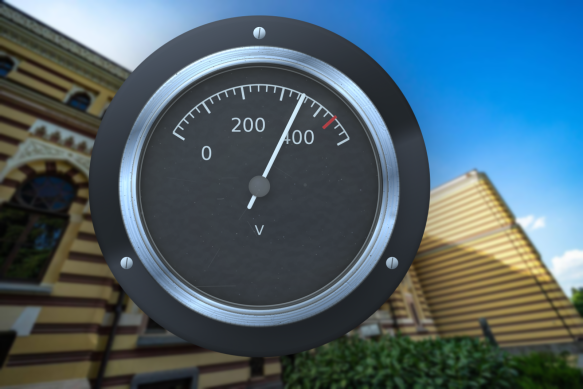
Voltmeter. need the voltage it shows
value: 350 V
